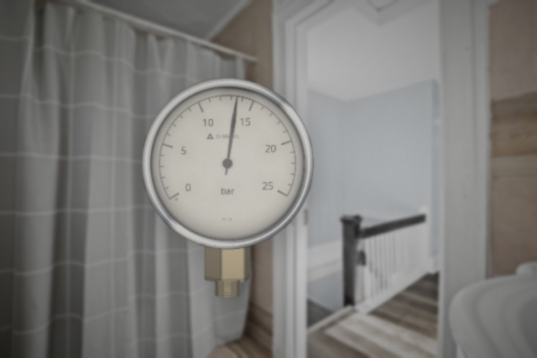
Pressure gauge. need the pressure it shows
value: 13.5 bar
